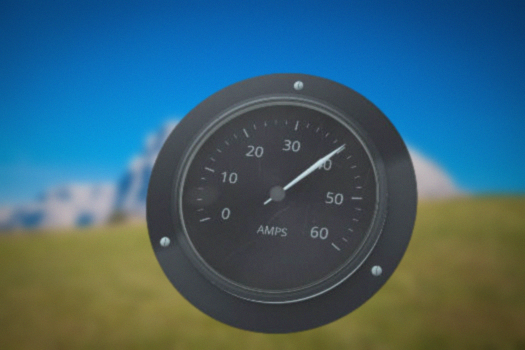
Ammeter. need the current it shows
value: 40 A
